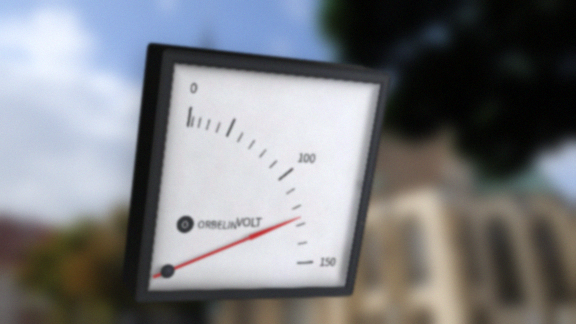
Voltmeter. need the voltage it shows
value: 125 V
